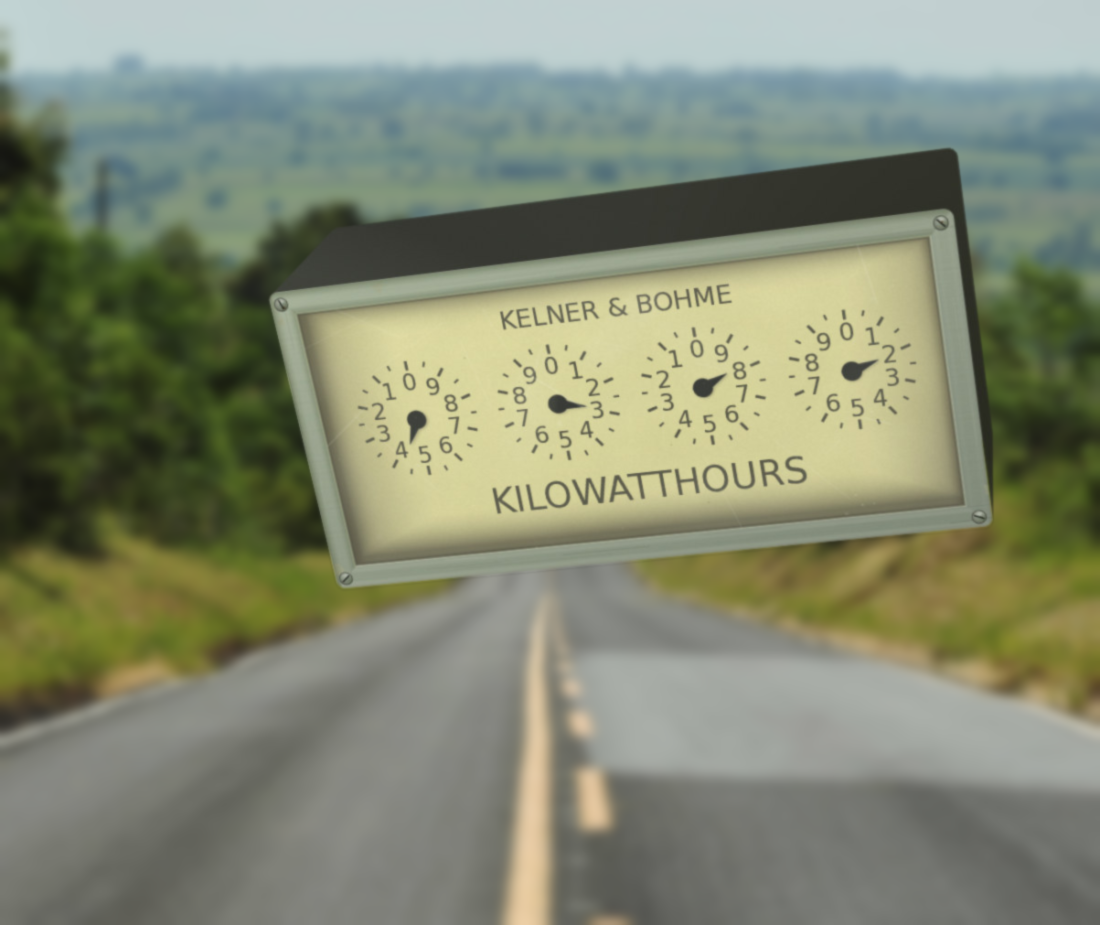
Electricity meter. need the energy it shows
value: 4282 kWh
